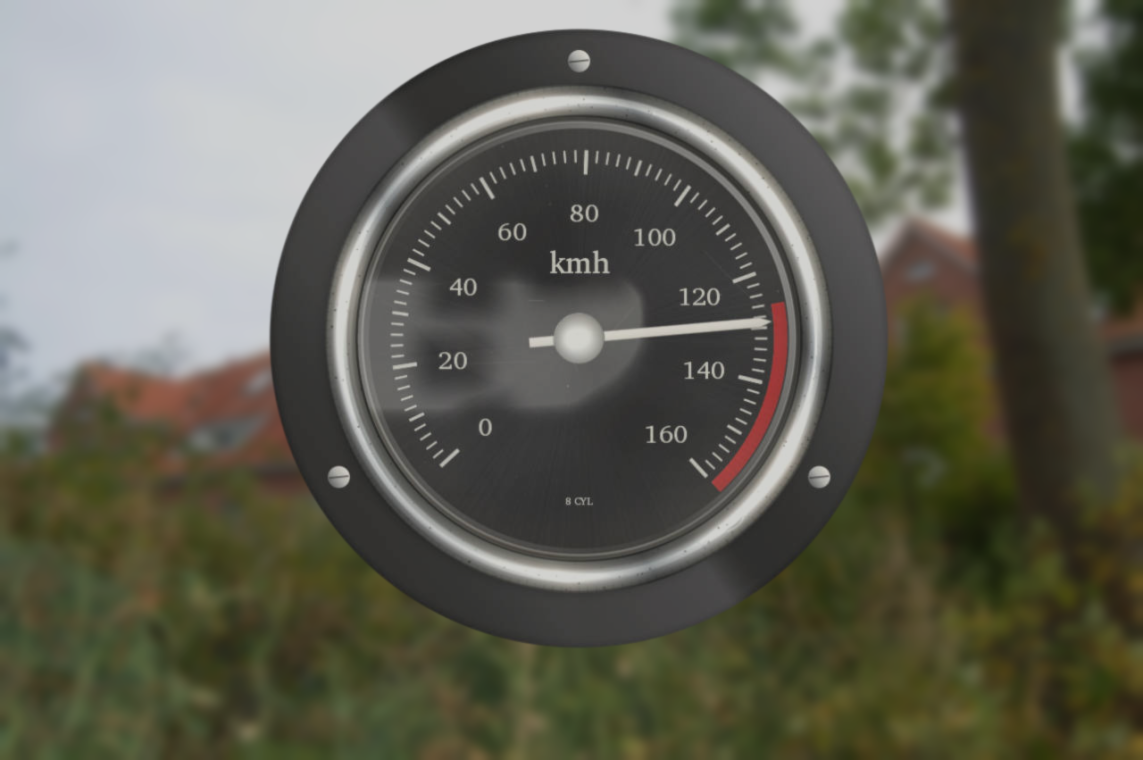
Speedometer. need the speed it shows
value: 129 km/h
